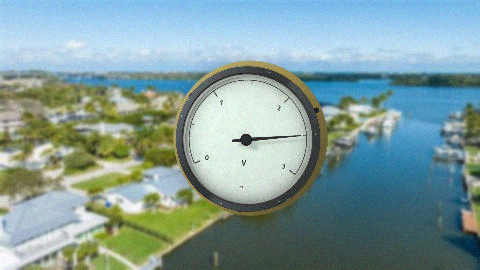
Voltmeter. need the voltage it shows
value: 2.5 V
